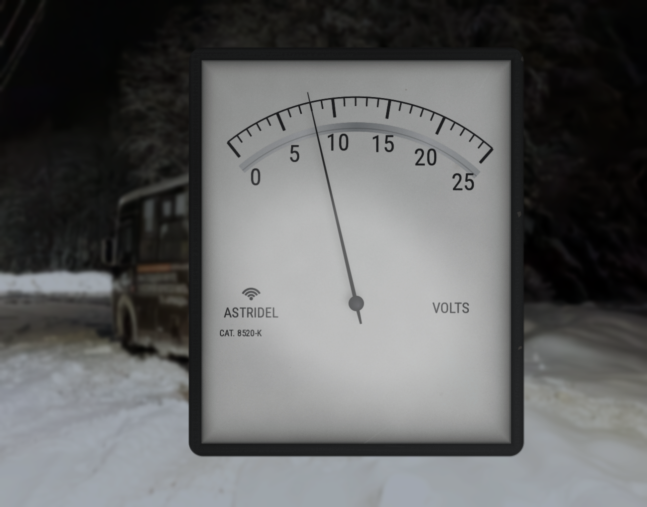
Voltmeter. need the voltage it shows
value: 8 V
